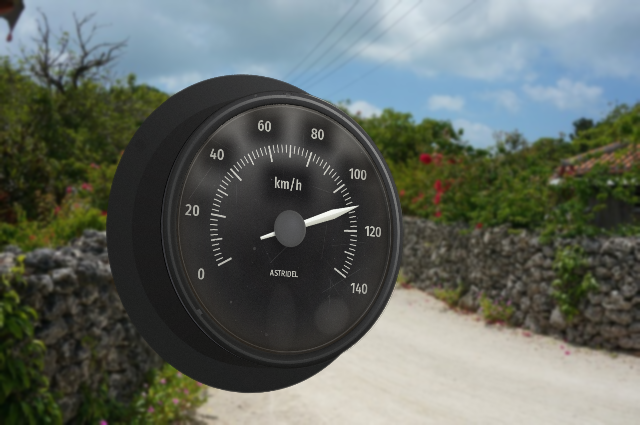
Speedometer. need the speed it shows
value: 110 km/h
